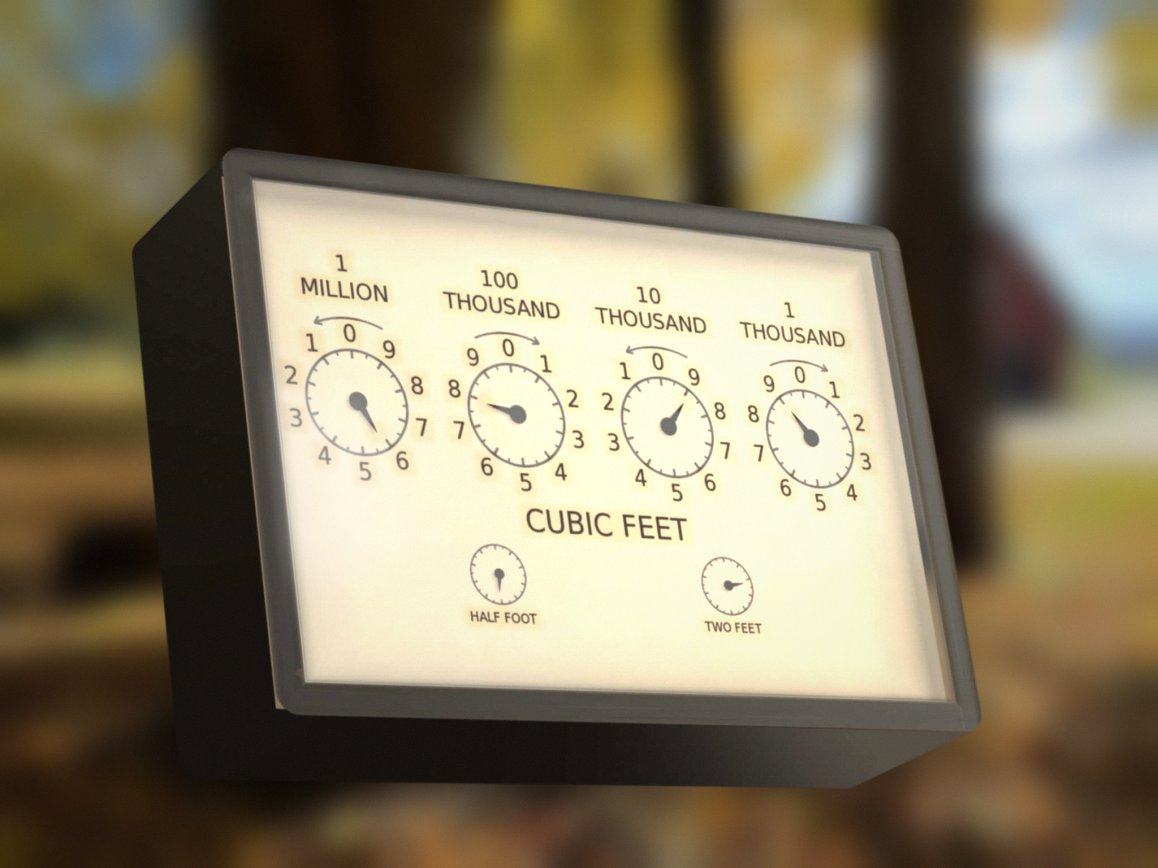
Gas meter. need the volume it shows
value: 578900 ft³
